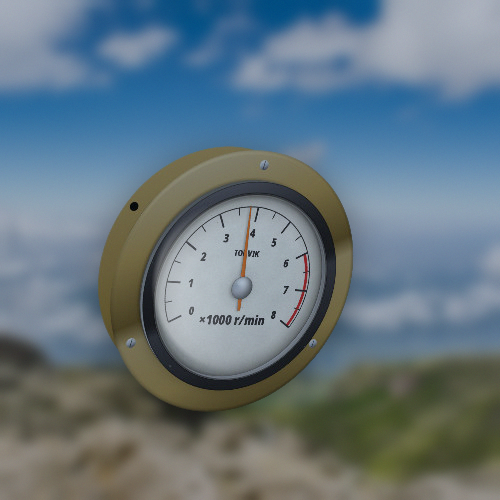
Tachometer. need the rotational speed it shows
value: 3750 rpm
